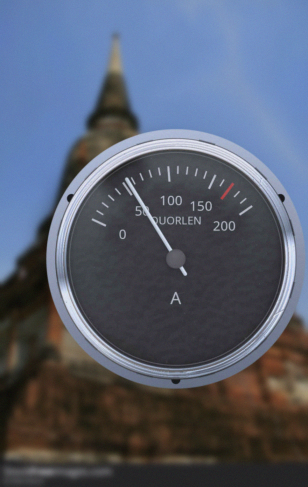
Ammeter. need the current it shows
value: 55 A
